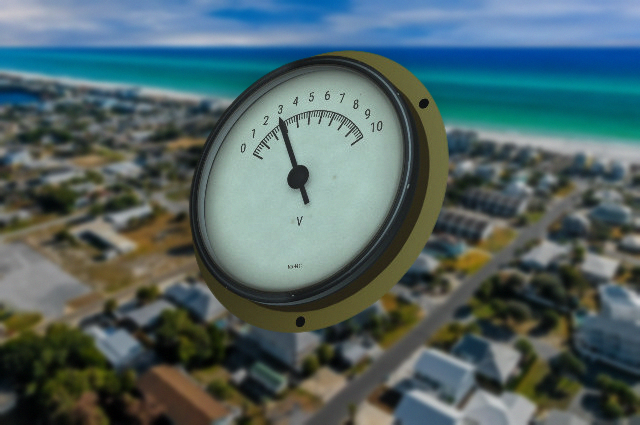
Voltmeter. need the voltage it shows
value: 3 V
